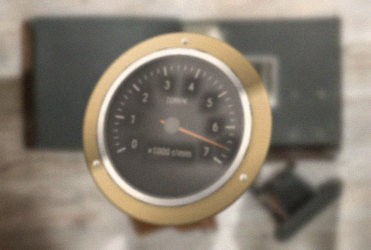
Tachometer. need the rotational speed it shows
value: 6600 rpm
